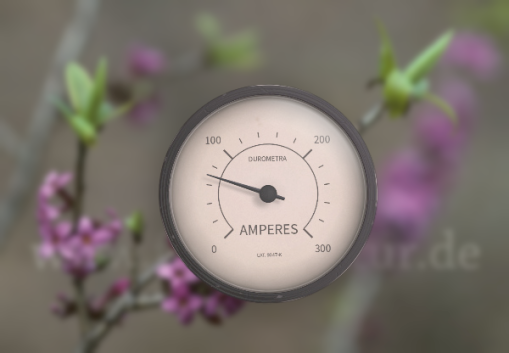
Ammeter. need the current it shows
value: 70 A
